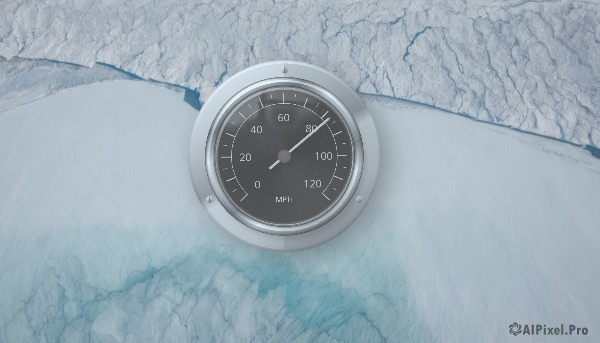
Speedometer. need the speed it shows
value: 82.5 mph
